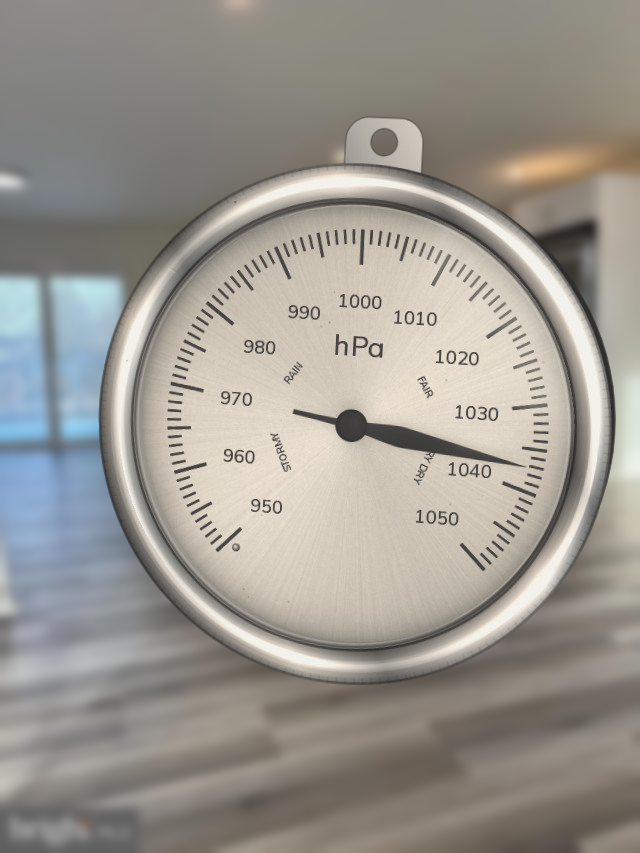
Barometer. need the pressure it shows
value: 1037 hPa
